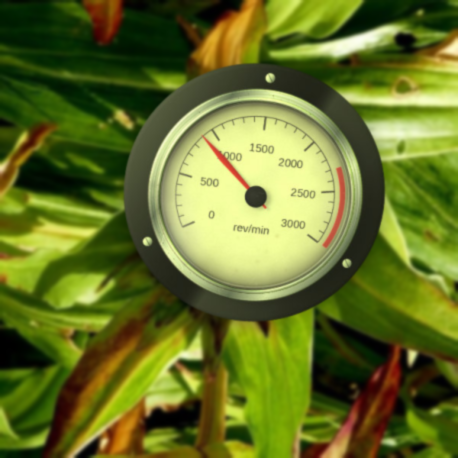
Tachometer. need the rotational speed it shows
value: 900 rpm
